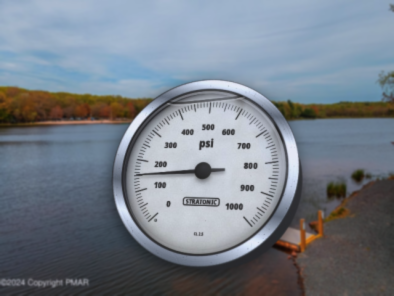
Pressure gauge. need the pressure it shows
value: 150 psi
